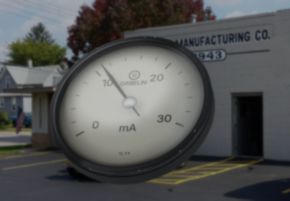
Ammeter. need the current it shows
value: 11 mA
